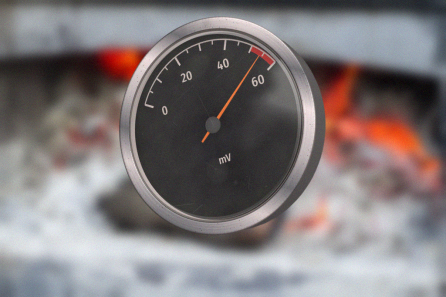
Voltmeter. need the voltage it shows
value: 55 mV
